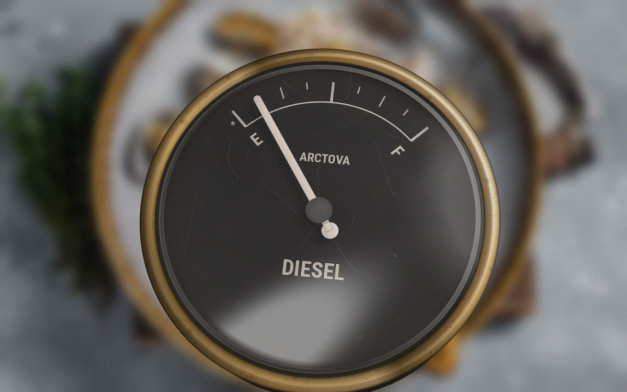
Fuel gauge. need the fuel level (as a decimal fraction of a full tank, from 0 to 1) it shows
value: 0.125
